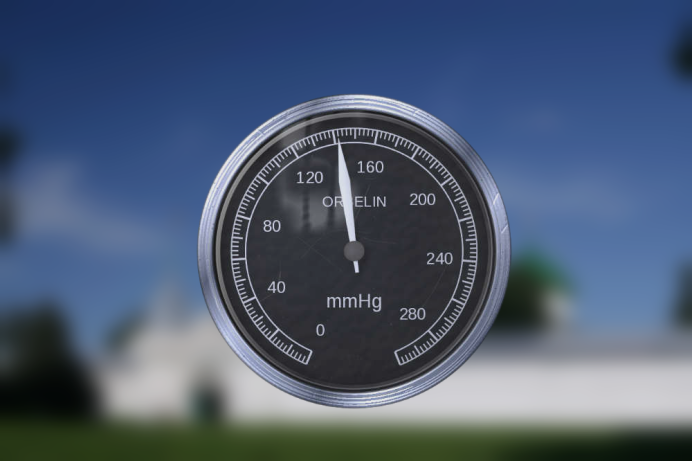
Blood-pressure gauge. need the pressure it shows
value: 142 mmHg
